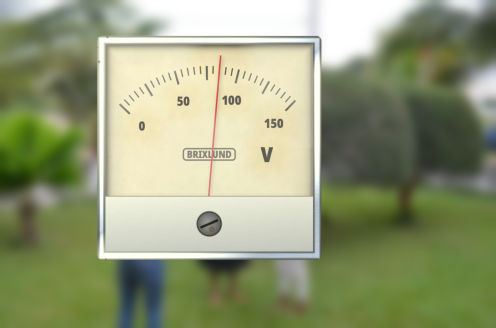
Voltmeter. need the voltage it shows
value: 85 V
